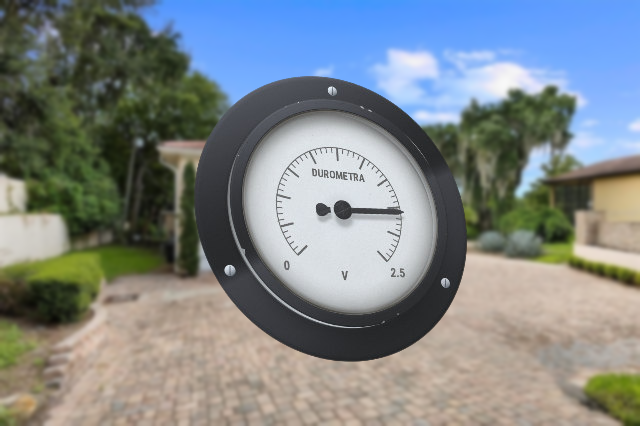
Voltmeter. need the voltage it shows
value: 2.05 V
